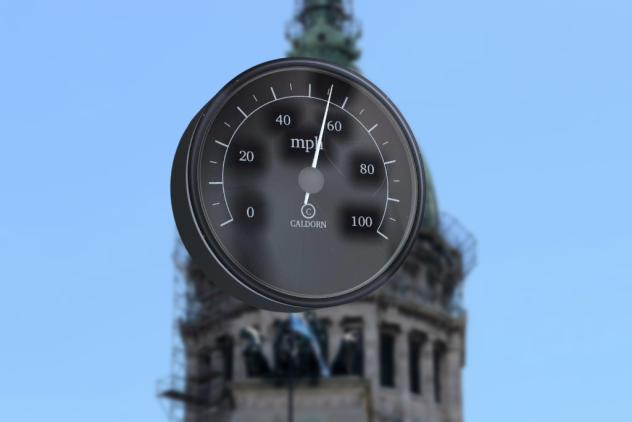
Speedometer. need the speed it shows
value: 55 mph
